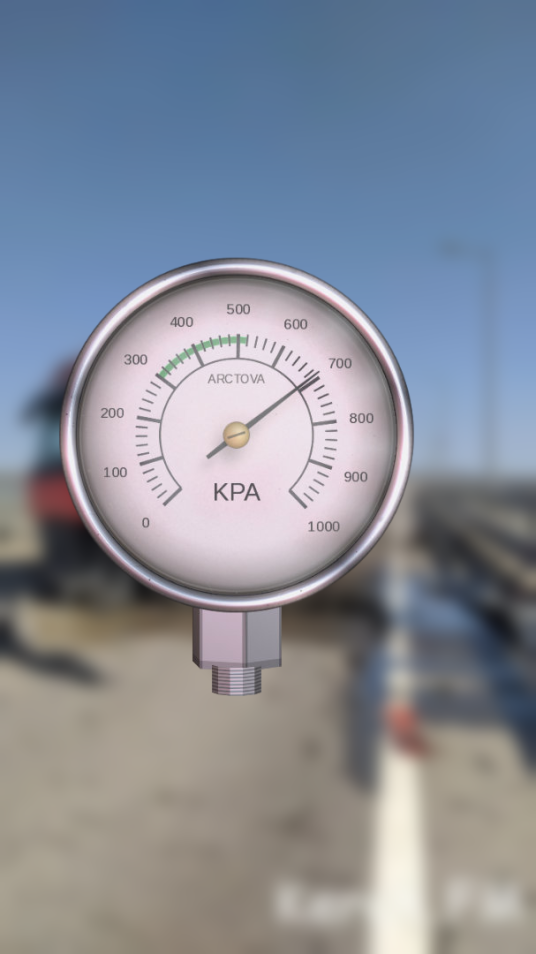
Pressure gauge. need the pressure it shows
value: 690 kPa
